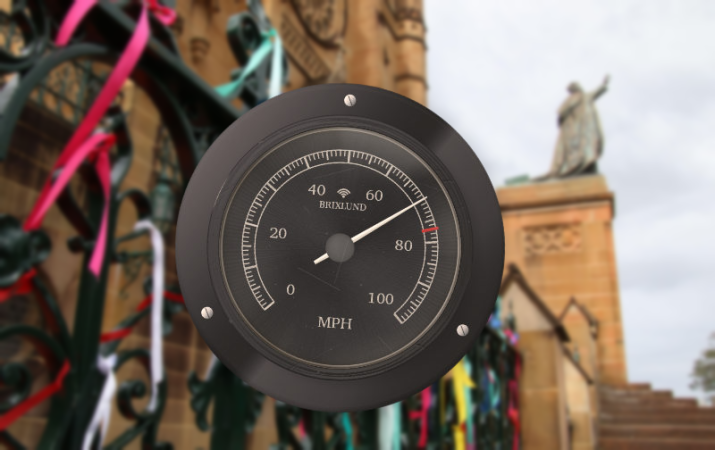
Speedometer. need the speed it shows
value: 70 mph
